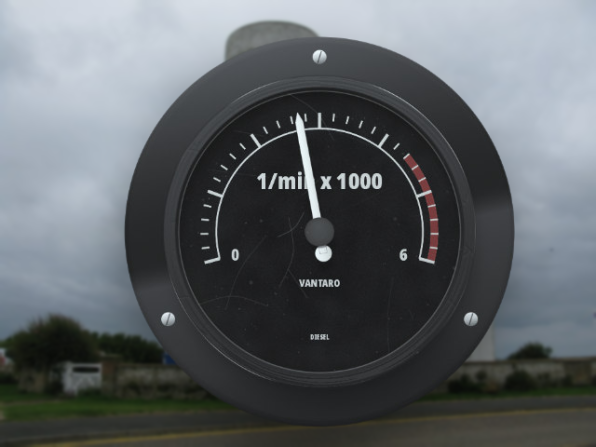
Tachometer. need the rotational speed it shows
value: 2700 rpm
